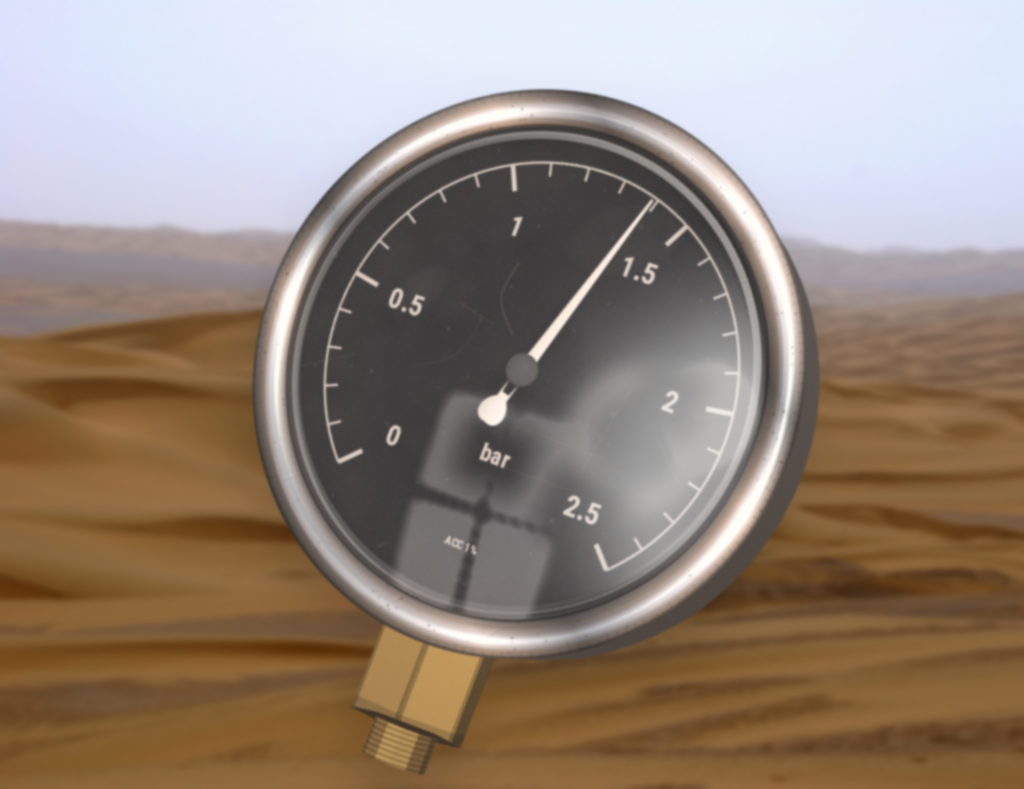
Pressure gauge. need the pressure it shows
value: 1.4 bar
